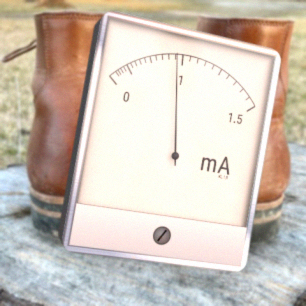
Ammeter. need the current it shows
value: 0.95 mA
